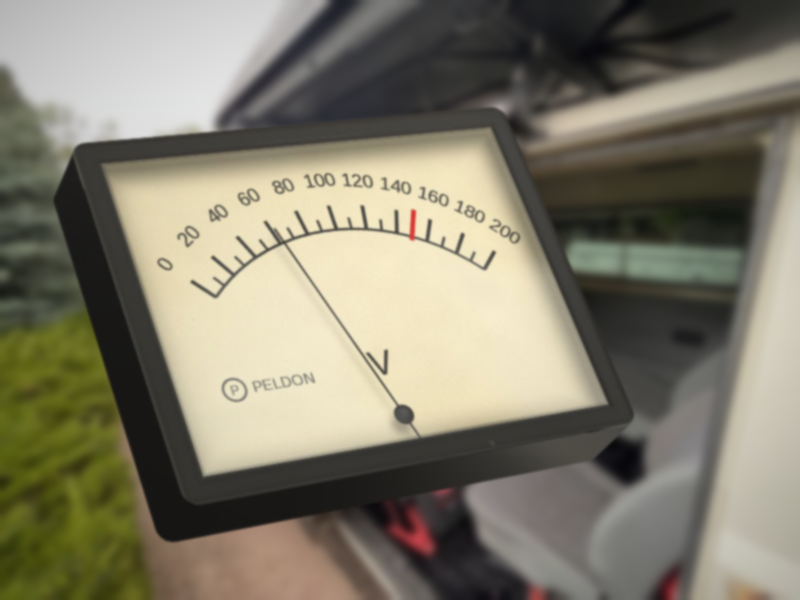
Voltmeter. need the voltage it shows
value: 60 V
